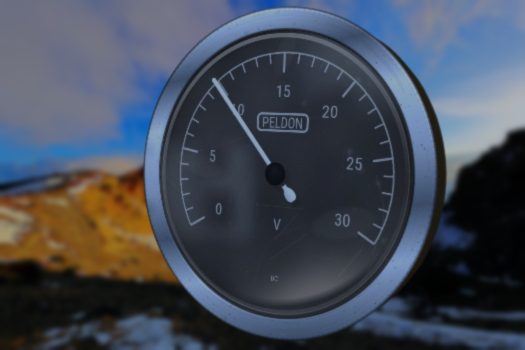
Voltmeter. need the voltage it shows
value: 10 V
